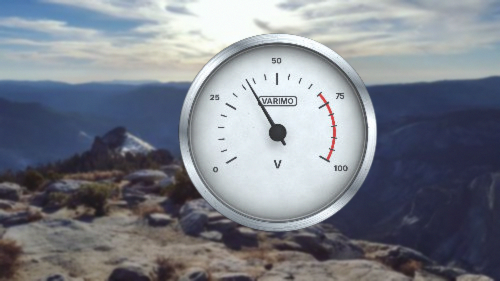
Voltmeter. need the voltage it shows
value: 37.5 V
